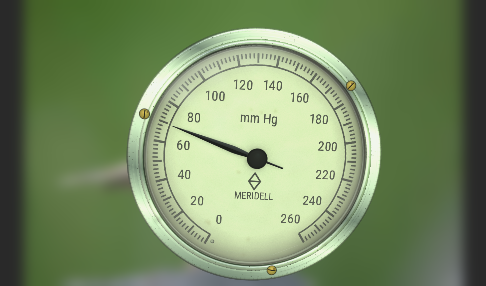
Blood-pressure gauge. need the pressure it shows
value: 70 mmHg
